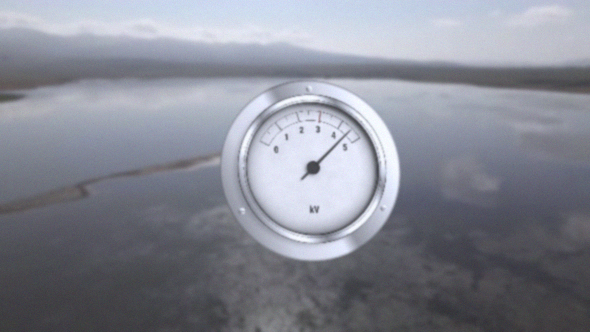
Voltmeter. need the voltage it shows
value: 4.5 kV
